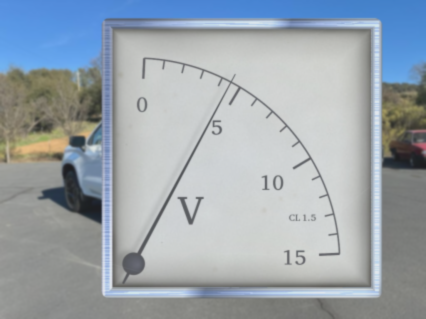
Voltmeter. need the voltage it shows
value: 4.5 V
